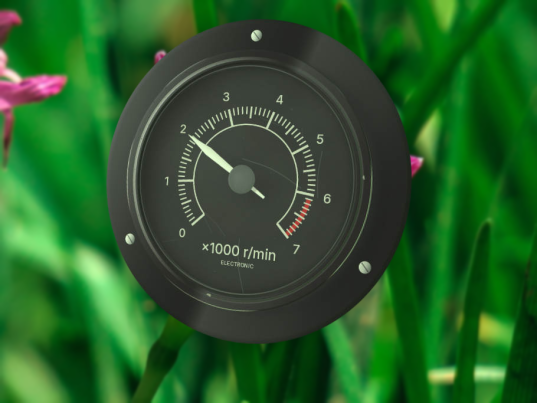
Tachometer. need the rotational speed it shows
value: 2000 rpm
